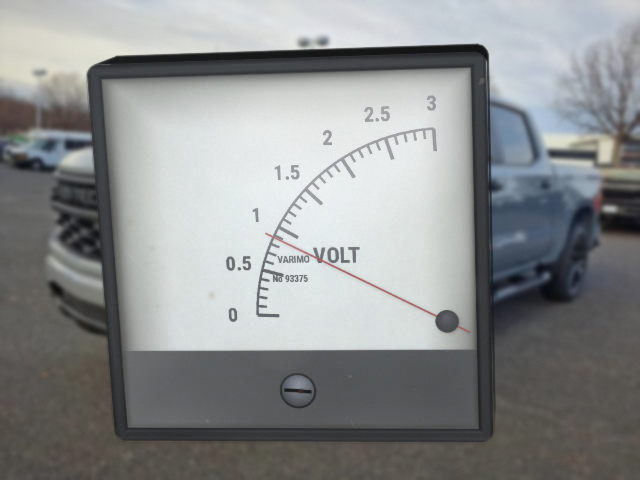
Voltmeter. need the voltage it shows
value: 0.9 V
